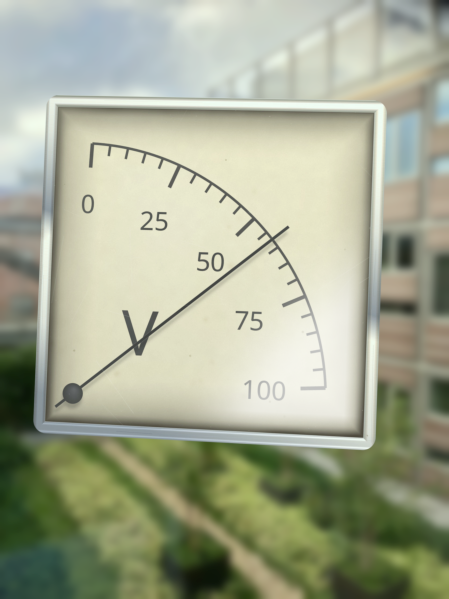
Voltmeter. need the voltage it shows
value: 57.5 V
